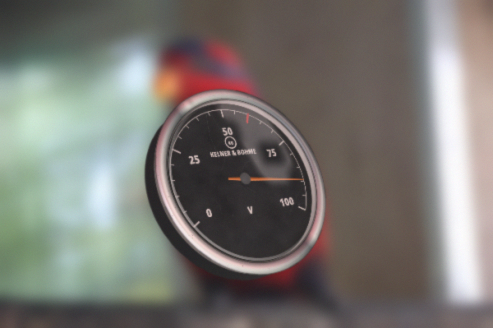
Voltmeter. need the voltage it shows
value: 90 V
